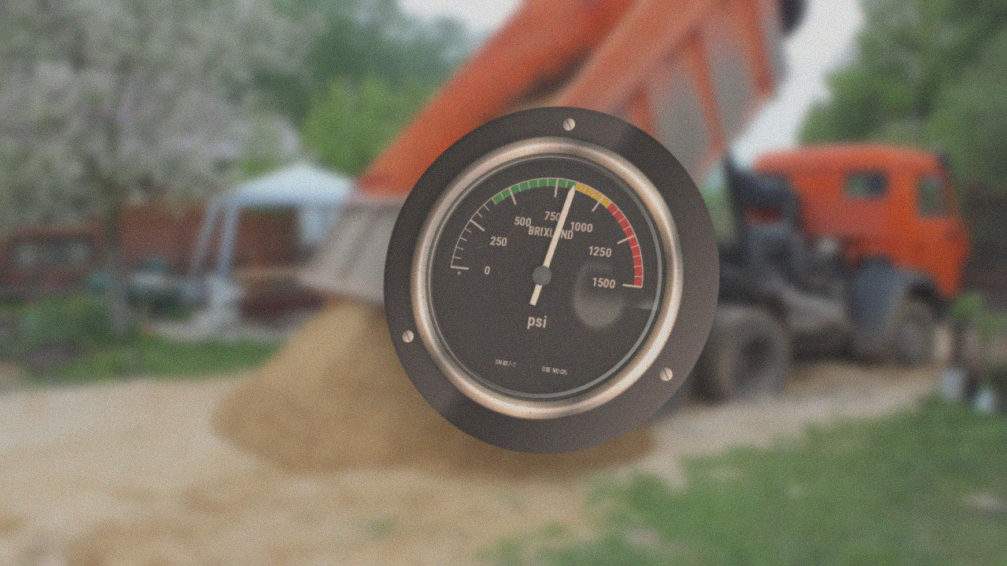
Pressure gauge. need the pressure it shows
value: 850 psi
